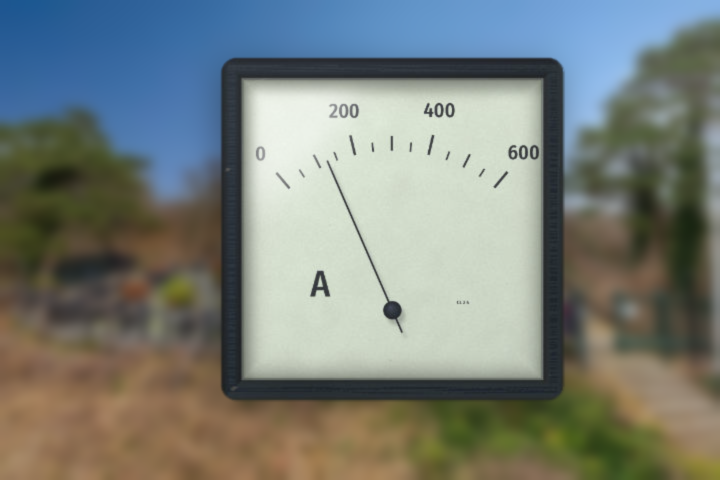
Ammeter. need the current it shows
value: 125 A
